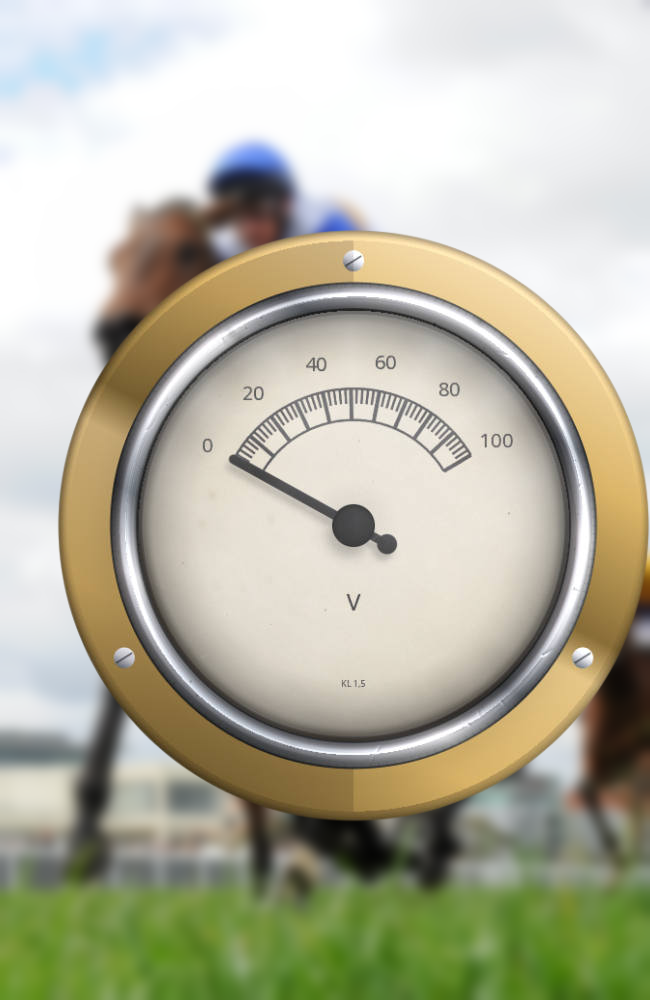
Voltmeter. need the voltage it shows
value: 0 V
